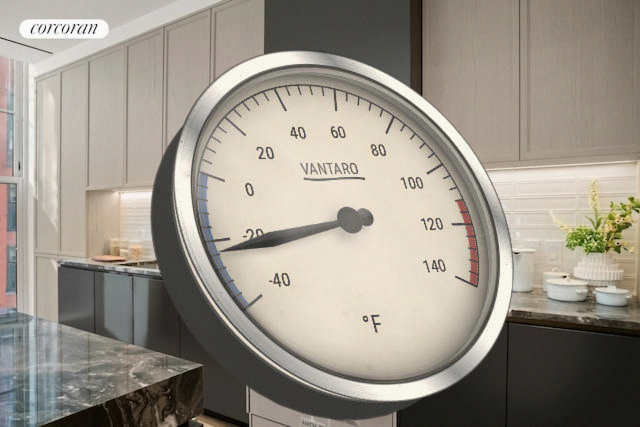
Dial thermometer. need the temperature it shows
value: -24 °F
